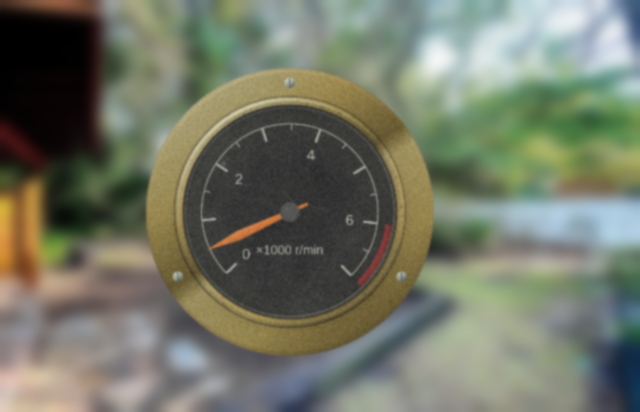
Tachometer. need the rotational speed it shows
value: 500 rpm
